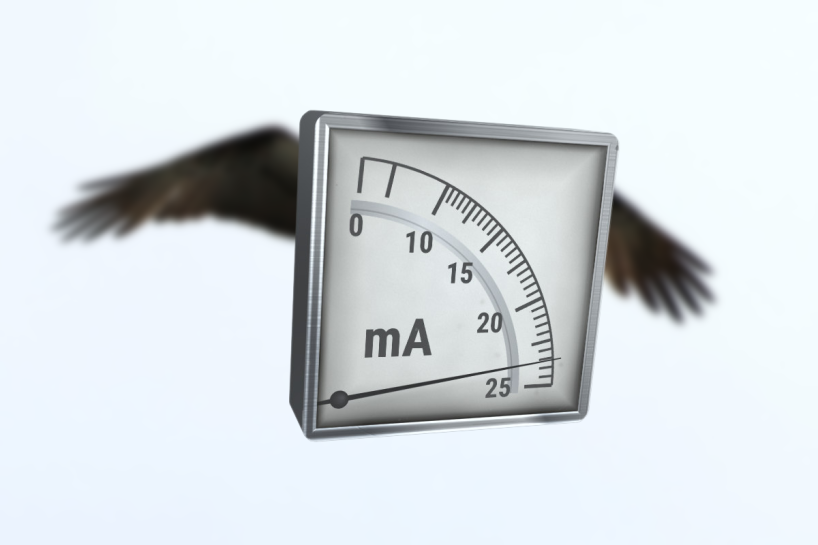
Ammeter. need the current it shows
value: 23.5 mA
